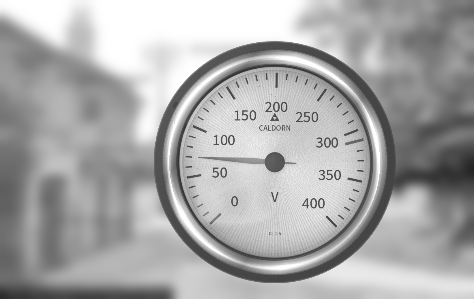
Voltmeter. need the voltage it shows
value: 70 V
